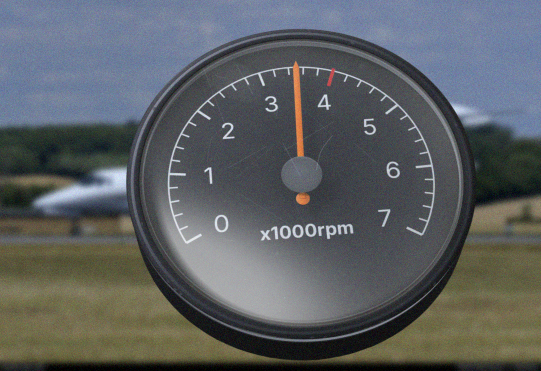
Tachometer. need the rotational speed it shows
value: 3500 rpm
